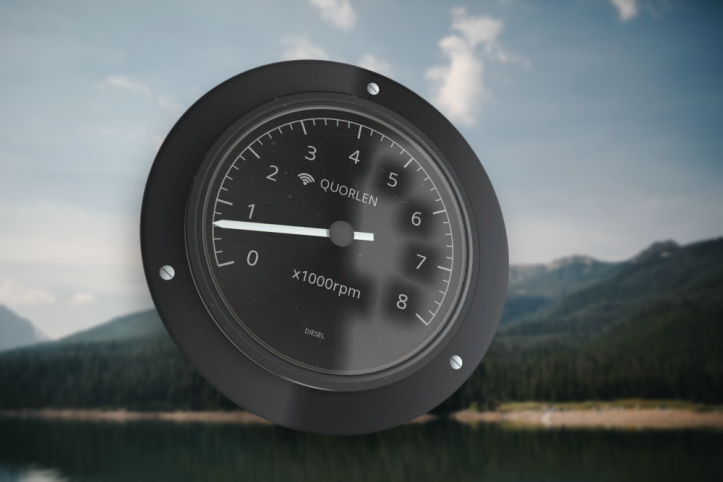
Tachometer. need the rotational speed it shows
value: 600 rpm
